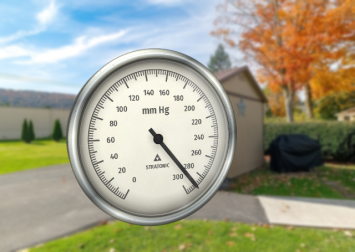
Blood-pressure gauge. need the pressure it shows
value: 290 mmHg
